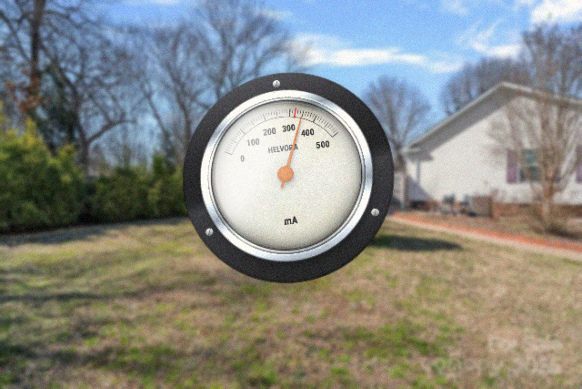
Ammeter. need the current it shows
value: 350 mA
